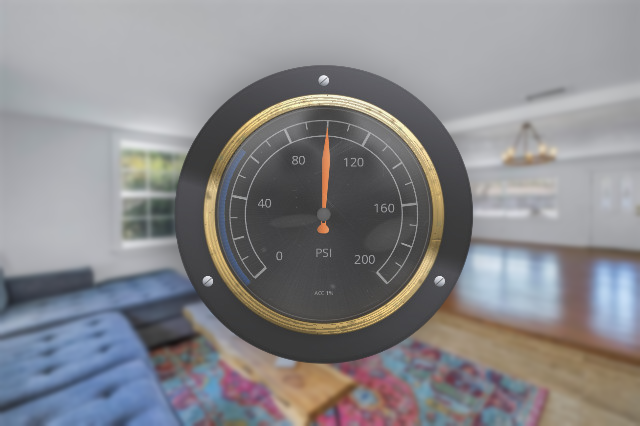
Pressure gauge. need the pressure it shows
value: 100 psi
